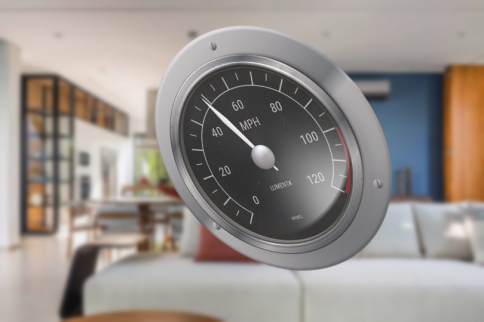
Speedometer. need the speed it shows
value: 50 mph
